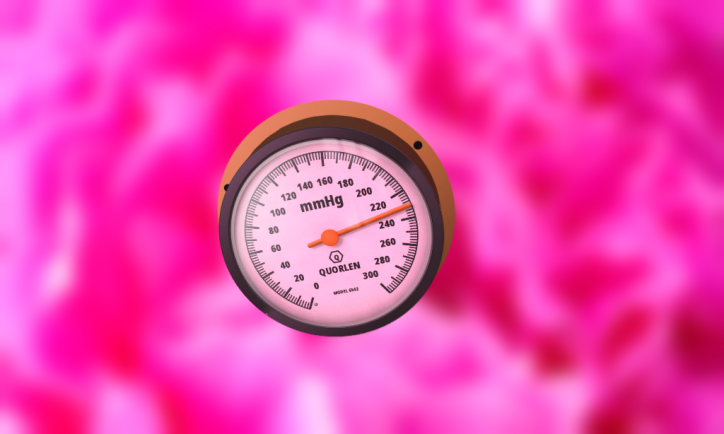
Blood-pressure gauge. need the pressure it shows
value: 230 mmHg
